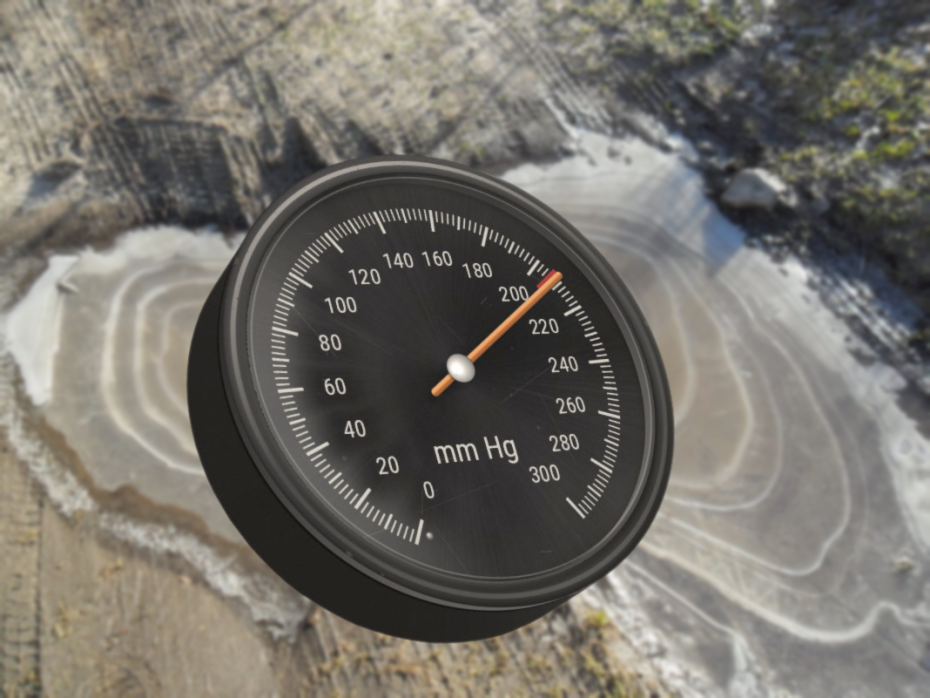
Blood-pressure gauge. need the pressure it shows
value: 208 mmHg
